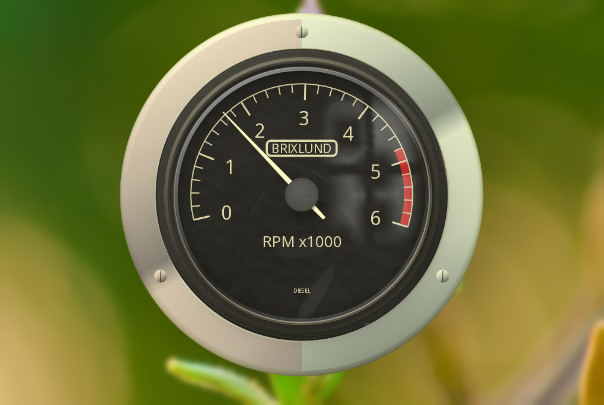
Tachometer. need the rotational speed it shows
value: 1700 rpm
